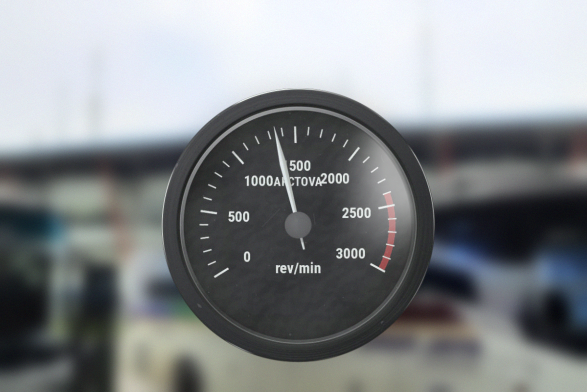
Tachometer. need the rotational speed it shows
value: 1350 rpm
